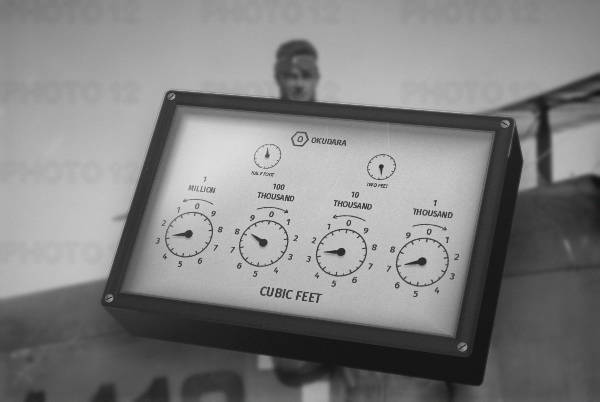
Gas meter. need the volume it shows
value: 282700 ft³
